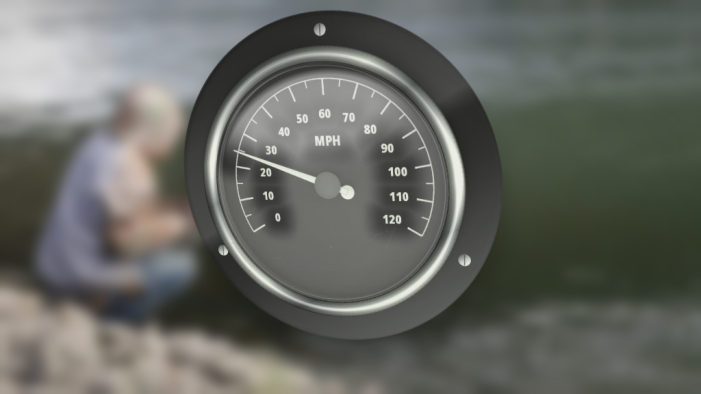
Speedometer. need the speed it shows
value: 25 mph
